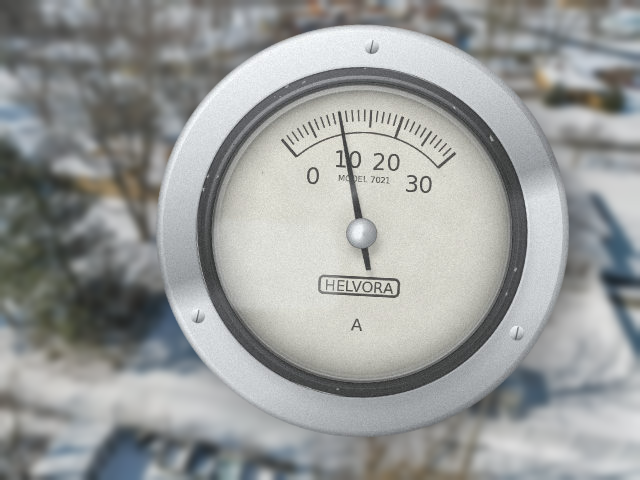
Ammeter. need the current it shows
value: 10 A
